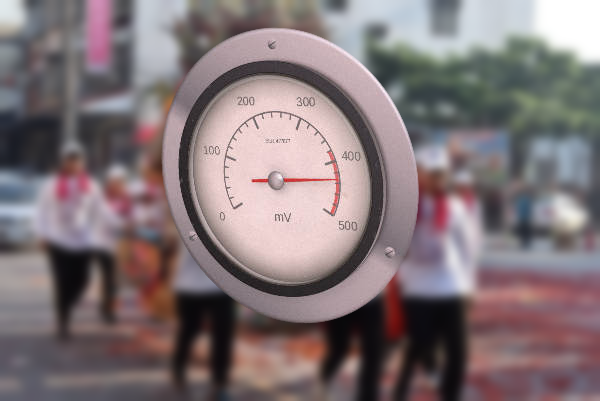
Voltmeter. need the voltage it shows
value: 430 mV
